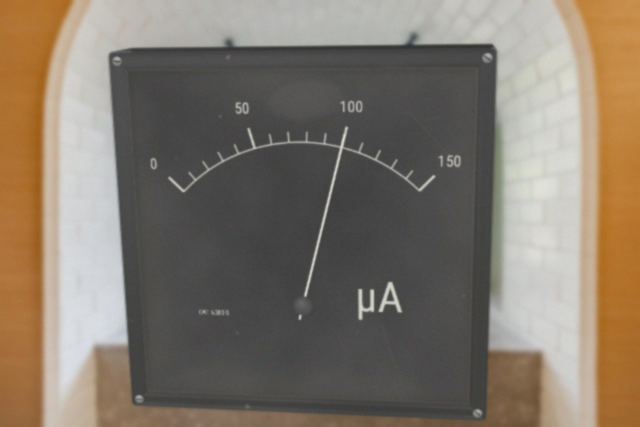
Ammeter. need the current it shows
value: 100 µA
